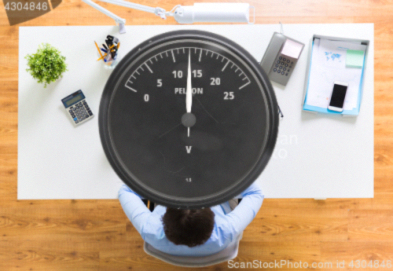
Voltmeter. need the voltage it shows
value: 13 V
